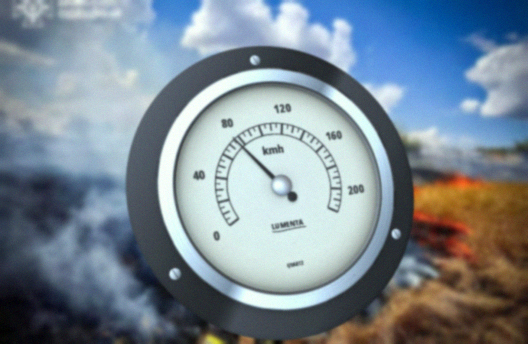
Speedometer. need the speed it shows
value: 75 km/h
